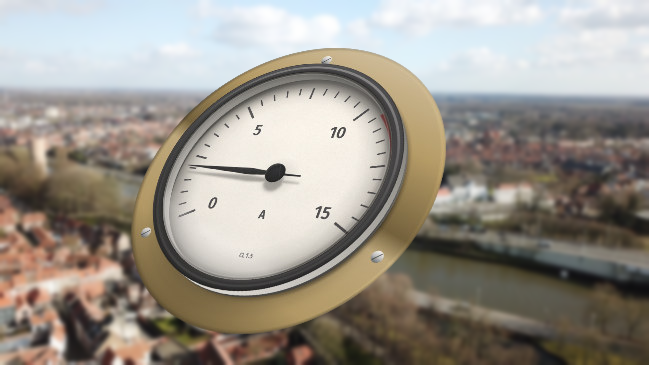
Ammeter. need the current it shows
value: 2 A
